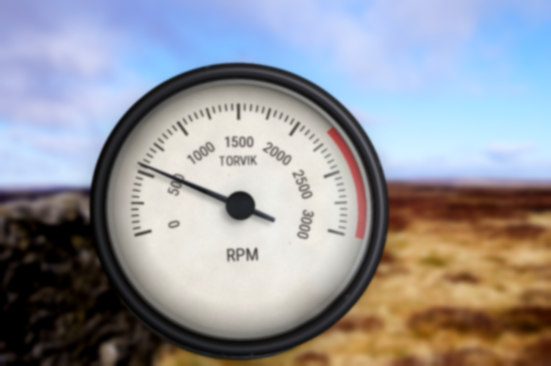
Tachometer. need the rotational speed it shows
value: 550 rpm
